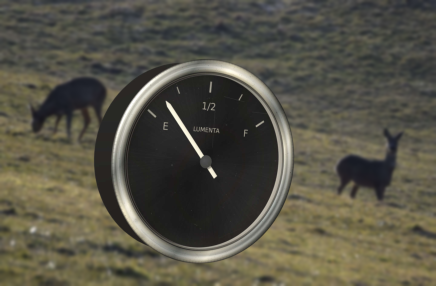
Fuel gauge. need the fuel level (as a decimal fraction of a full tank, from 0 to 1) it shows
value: 0.125
